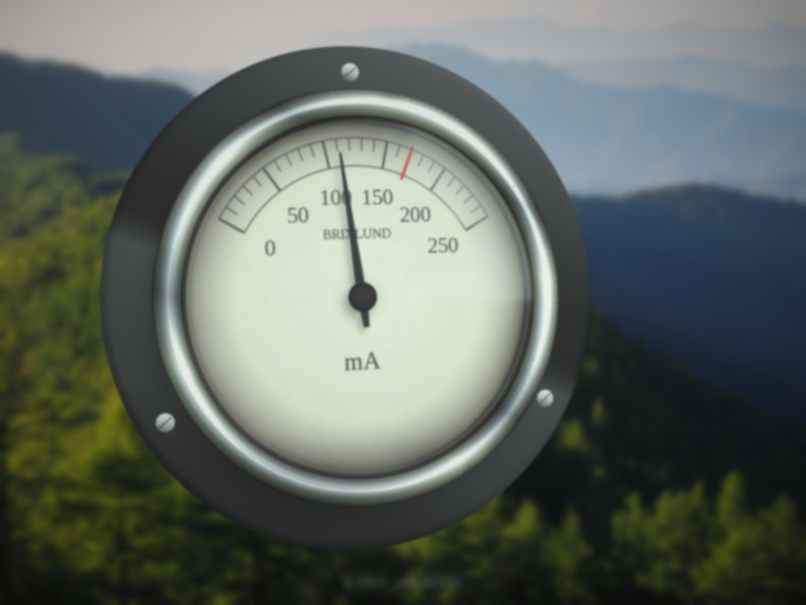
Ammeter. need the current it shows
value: 110 mA
